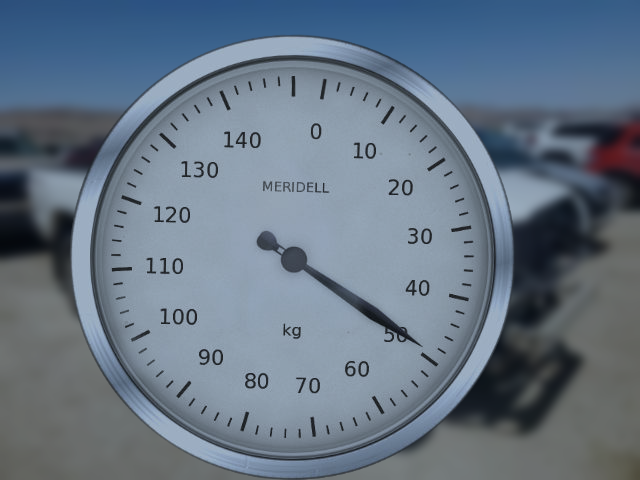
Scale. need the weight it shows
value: 49 kg
